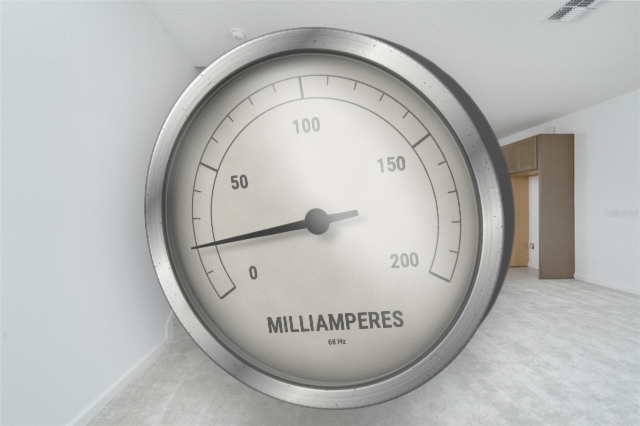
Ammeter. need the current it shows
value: 20 mA
